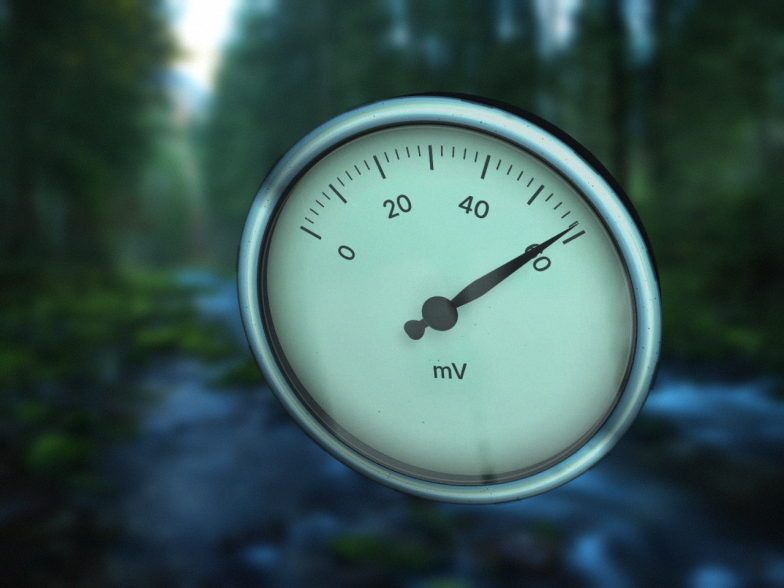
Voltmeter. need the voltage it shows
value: 58 mV
